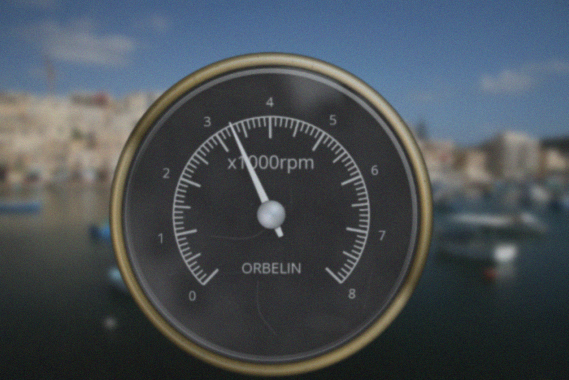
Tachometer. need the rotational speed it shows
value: 3300 rpm
